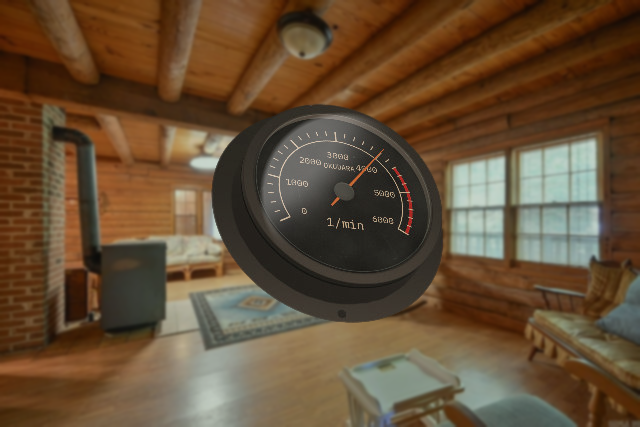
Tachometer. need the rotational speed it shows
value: 4000 rpm
